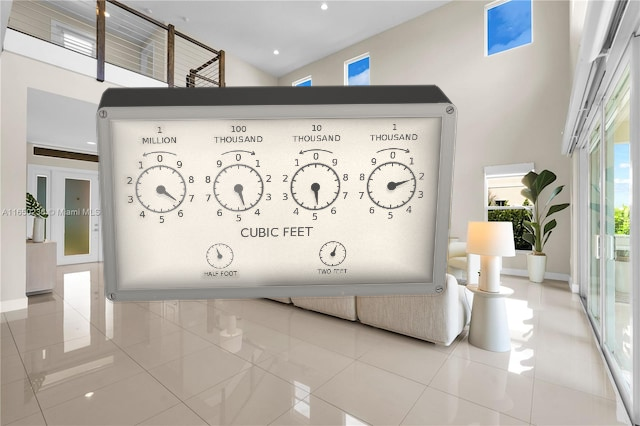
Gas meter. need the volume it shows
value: 645200 ft³
